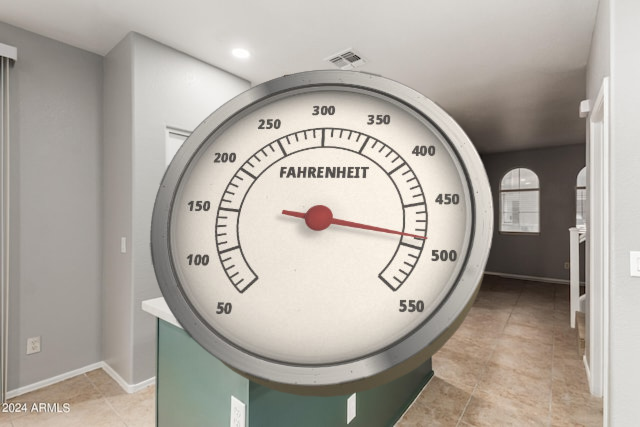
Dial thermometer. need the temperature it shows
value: 490 °F
